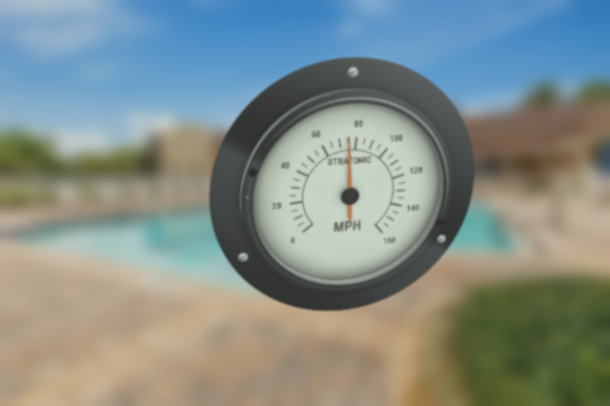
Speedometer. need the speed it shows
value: 75 mph
